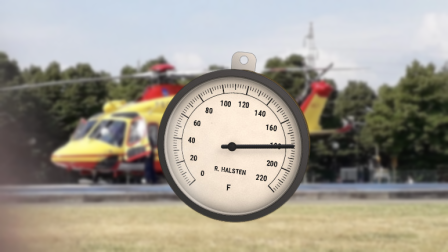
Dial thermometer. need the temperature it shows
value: 180 °F
